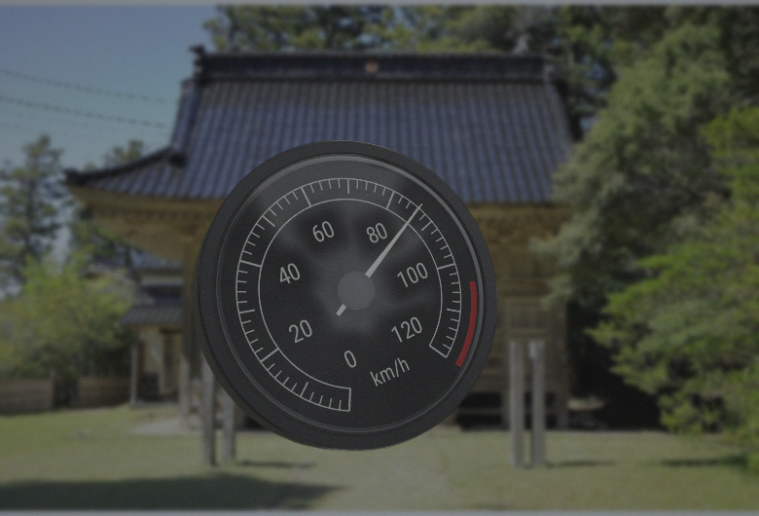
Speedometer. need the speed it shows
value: 86 km/h
